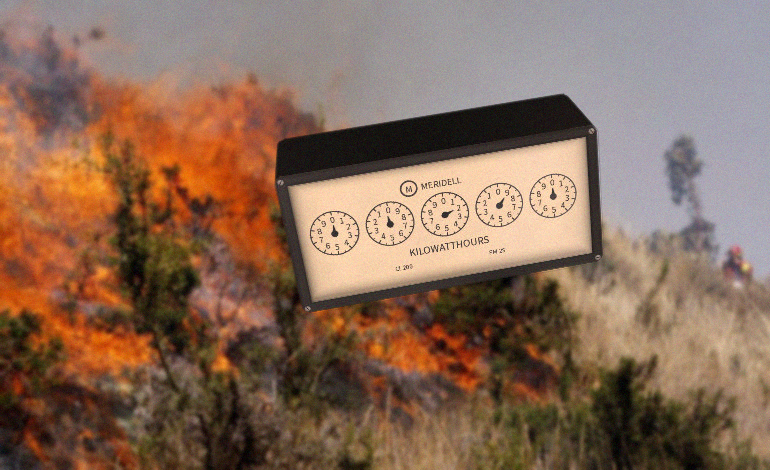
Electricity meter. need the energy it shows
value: 190 kWh
